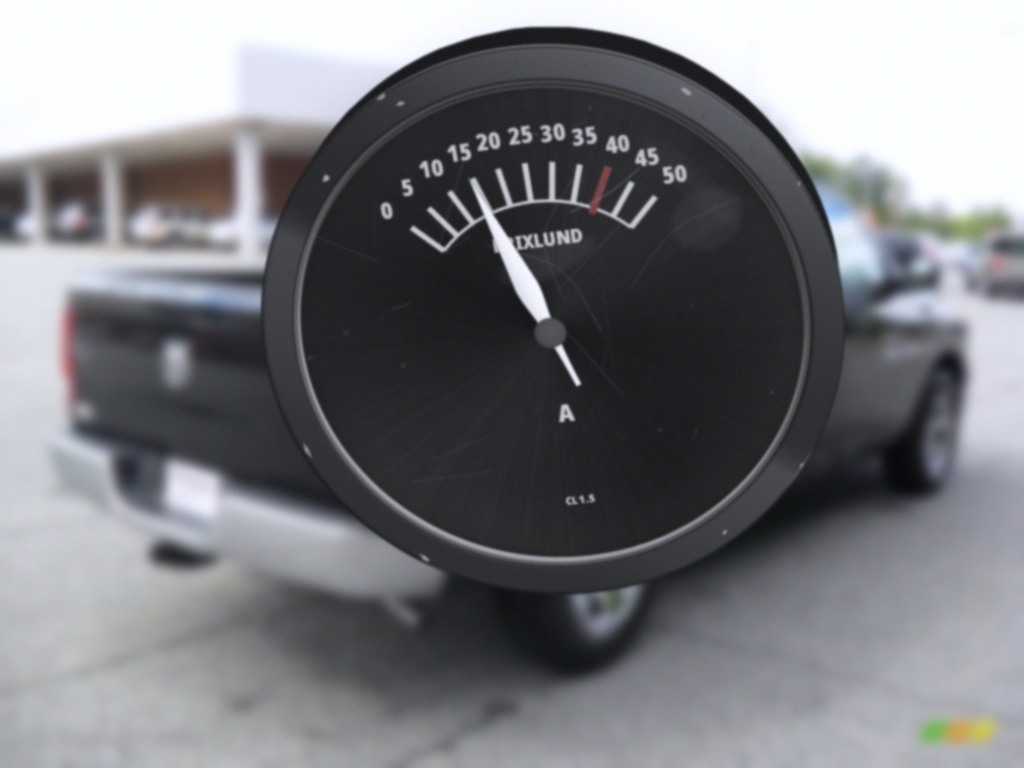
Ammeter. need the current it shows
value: 15 A
